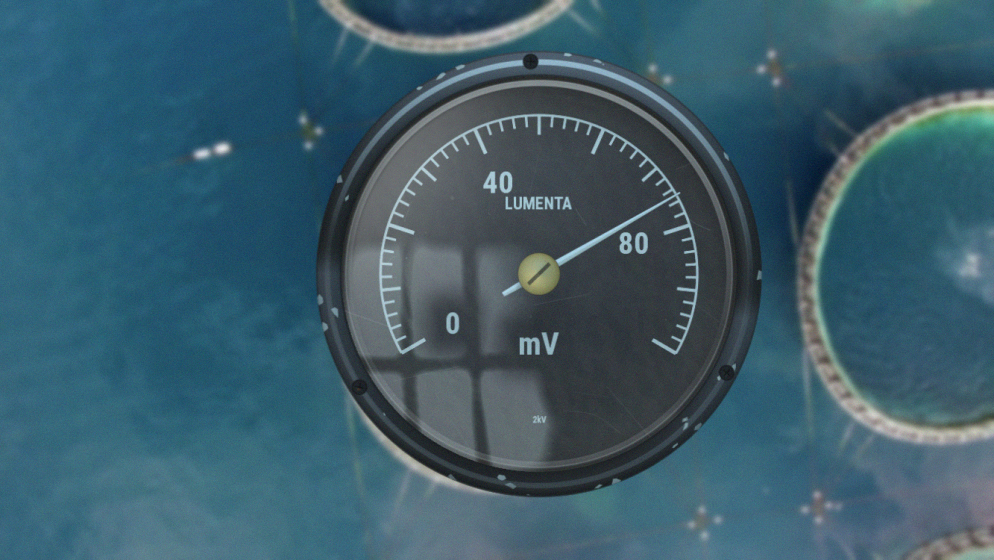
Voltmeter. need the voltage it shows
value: 75 mV
